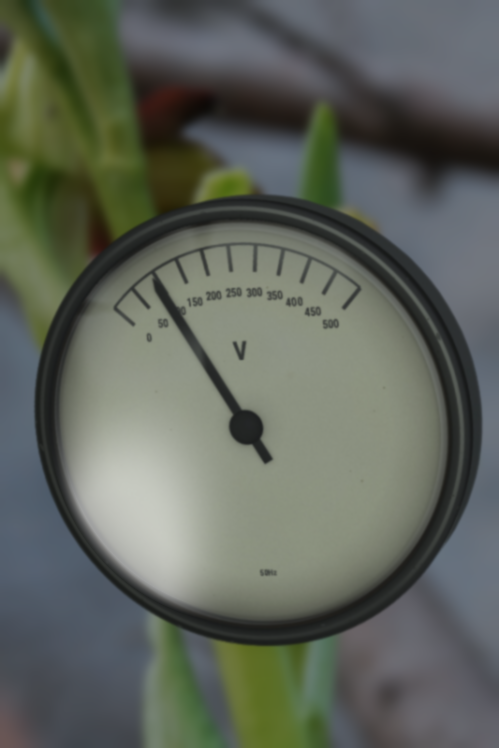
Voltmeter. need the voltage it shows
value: 100 V
